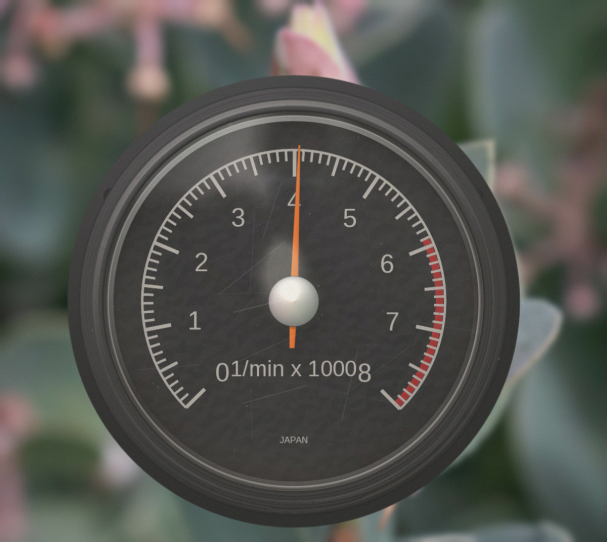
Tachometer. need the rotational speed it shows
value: 4050 rpm
